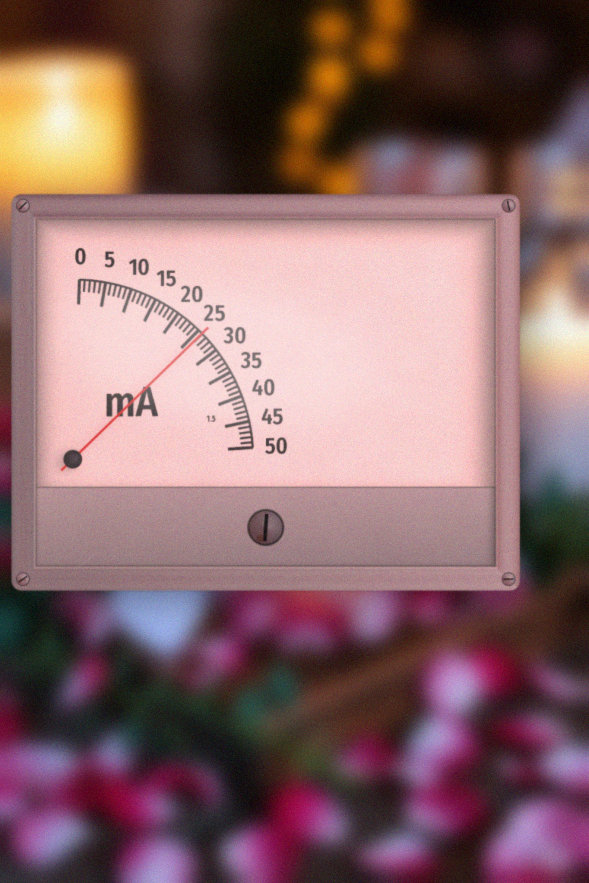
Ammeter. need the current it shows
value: 26 mA
